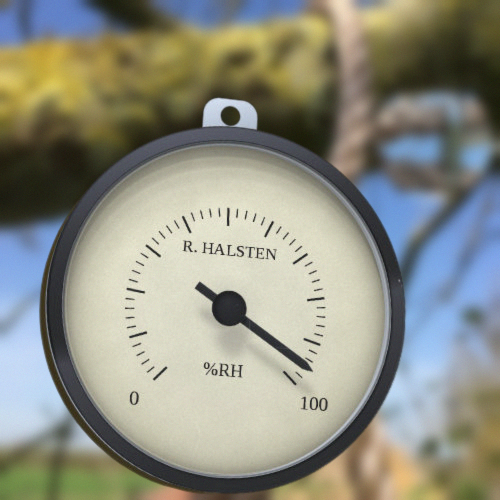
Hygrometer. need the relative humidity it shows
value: 96 %
